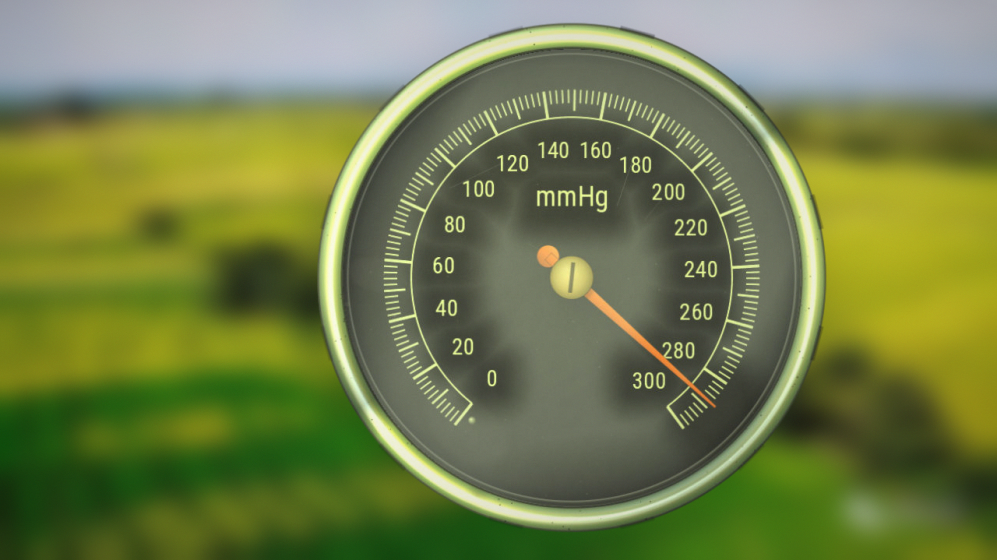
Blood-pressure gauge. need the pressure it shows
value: 288 mmHg
